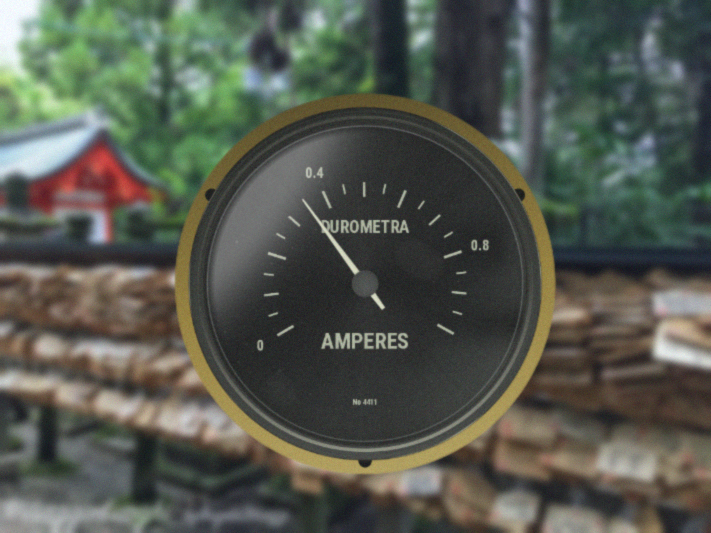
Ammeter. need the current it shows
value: 0.35 A
